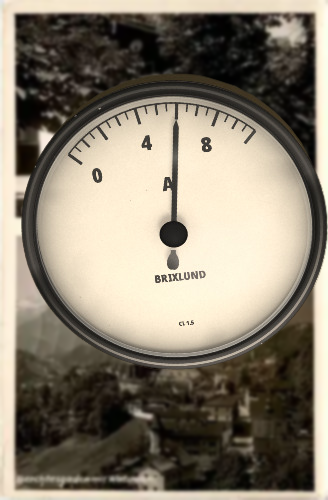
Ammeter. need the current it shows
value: 6 A
